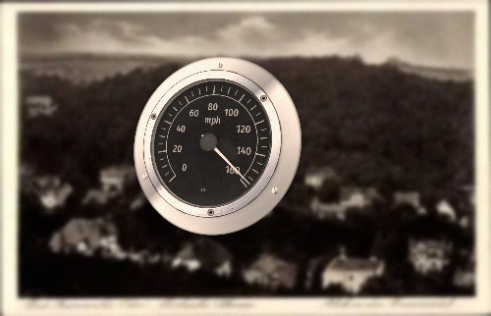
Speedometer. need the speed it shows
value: 157.5 mph
